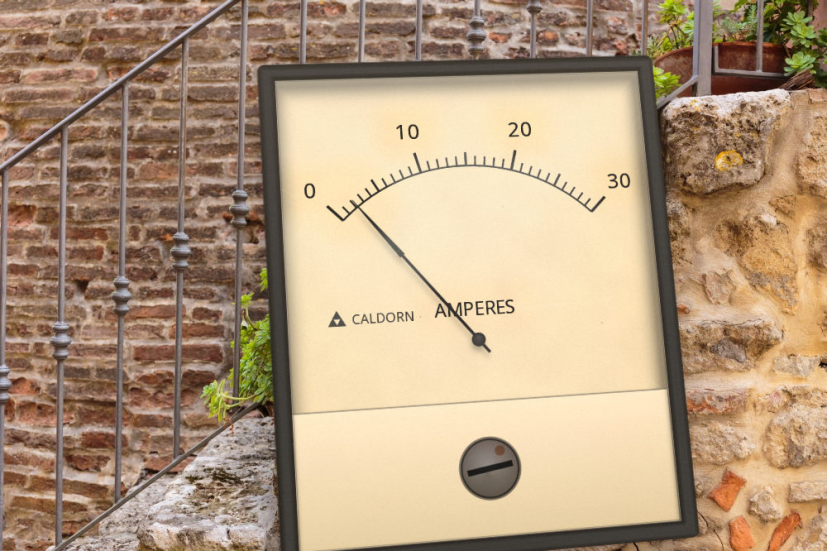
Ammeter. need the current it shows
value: 2 A
